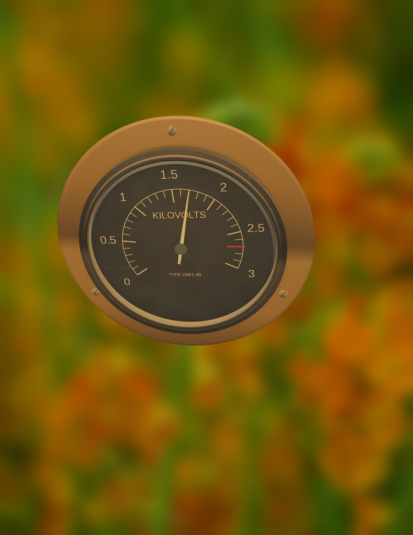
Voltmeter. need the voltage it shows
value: 1.7 kV
